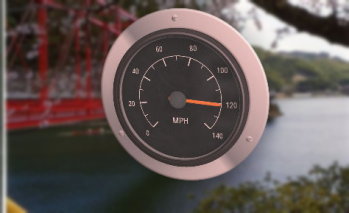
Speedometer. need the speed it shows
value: 120 mph
